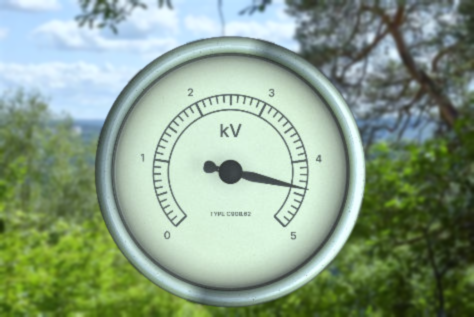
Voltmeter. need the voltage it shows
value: 4.4 kV
